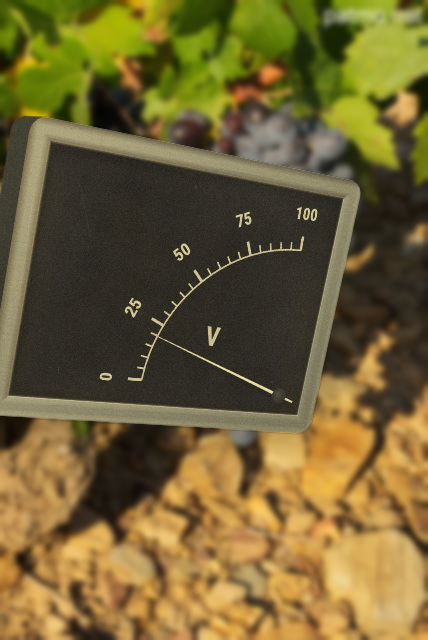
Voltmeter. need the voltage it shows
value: 20 V
